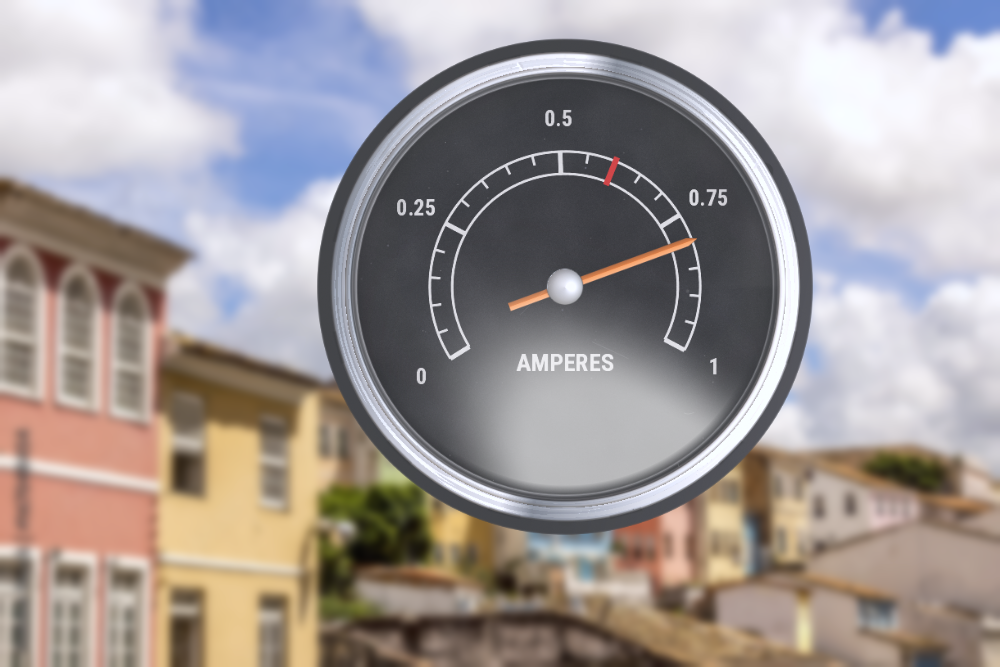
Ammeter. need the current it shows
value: 0.8 A
